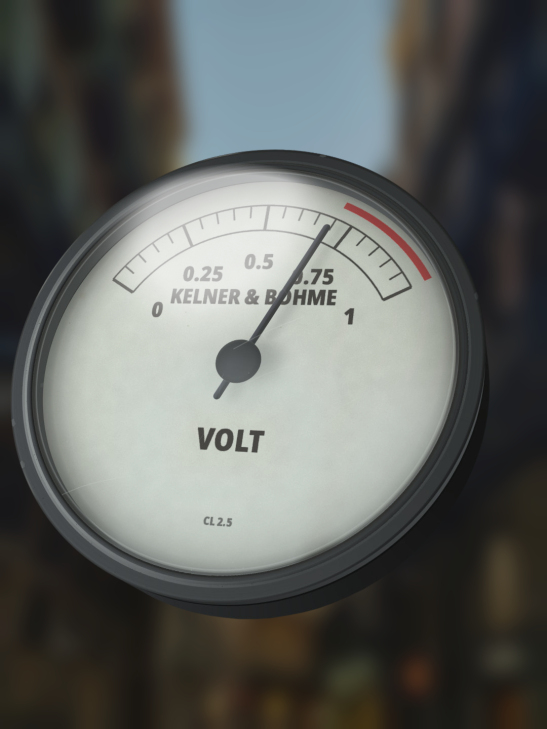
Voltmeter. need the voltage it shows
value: 0.7 V
